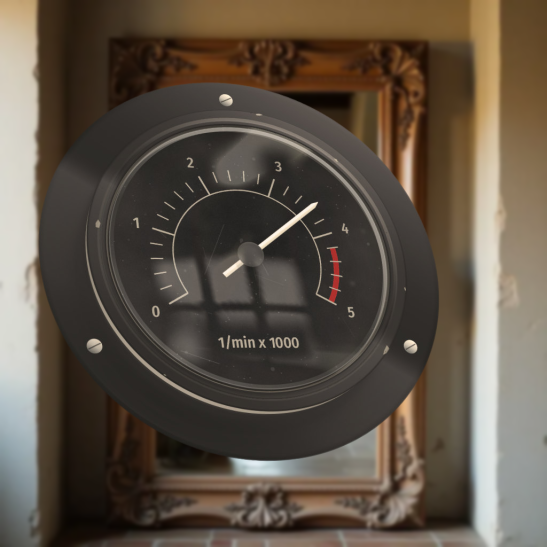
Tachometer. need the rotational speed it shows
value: 3600 rpm
